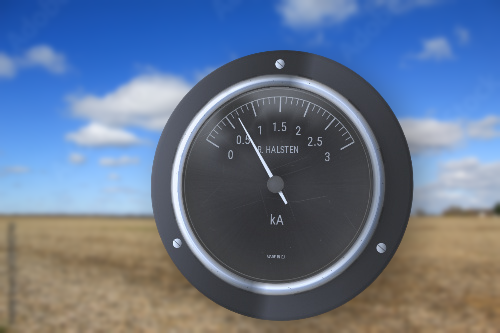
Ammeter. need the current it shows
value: 0.7 kA
